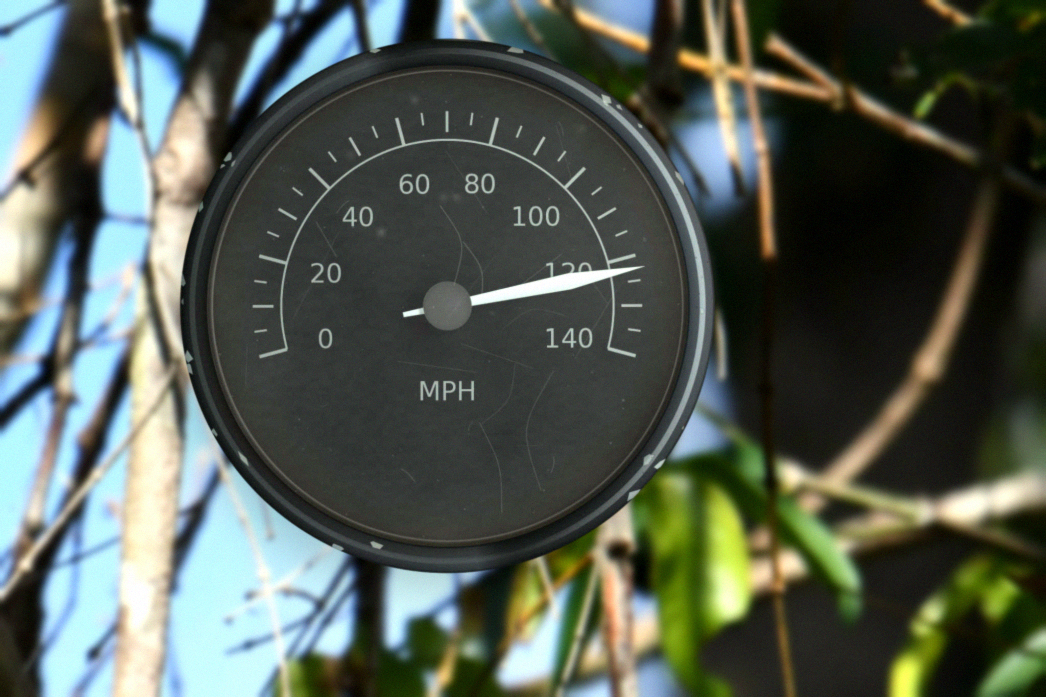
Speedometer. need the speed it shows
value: 122.5 mph
